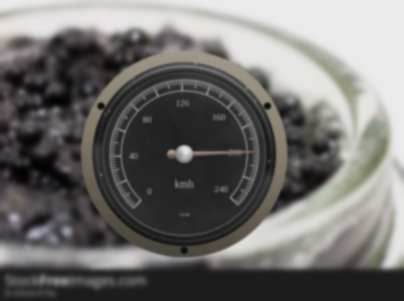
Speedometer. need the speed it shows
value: 200 km/h
